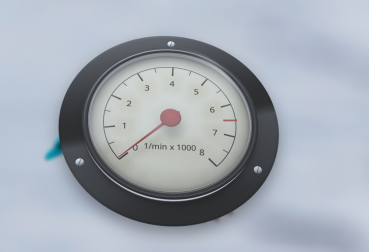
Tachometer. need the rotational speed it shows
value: 0 rpm
